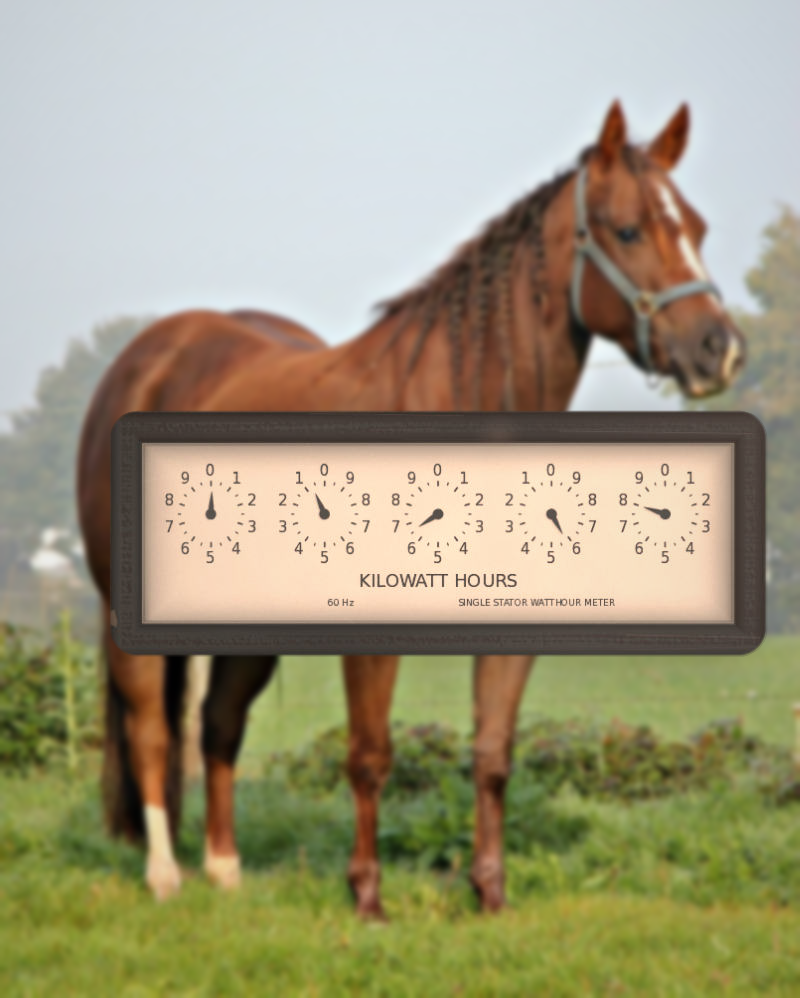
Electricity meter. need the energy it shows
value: 658 kWh
